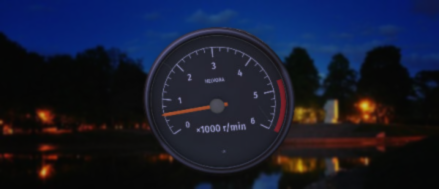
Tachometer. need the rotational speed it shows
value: 600 rpm
